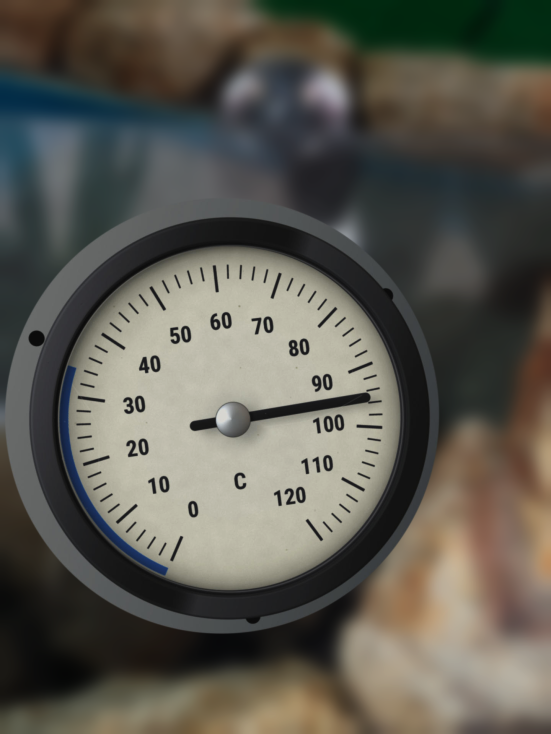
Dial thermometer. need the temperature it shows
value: 95 °C
